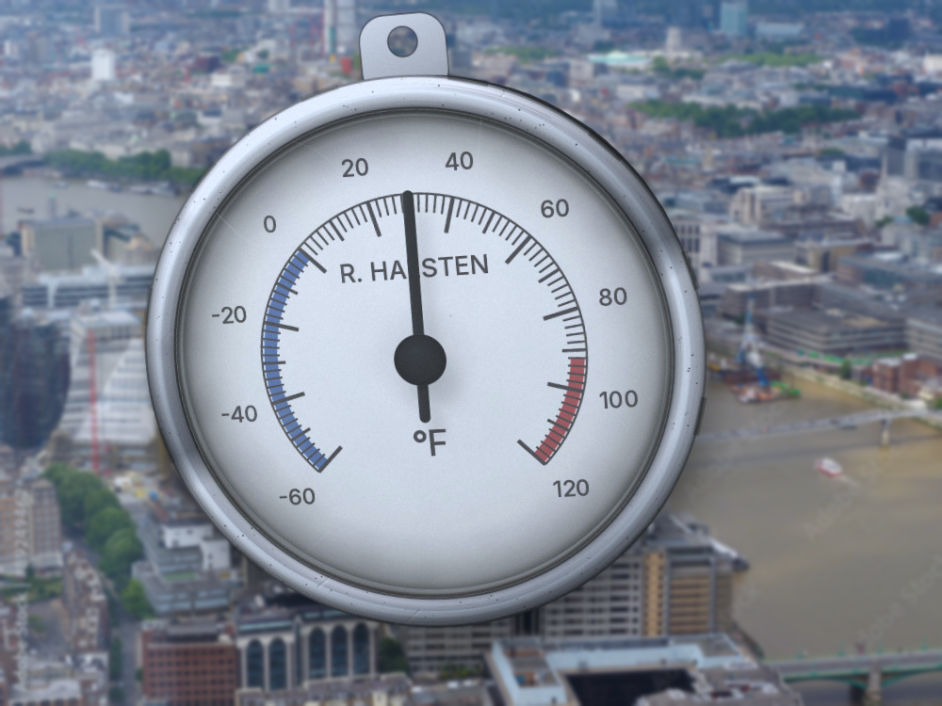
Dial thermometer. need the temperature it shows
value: 30 °F
